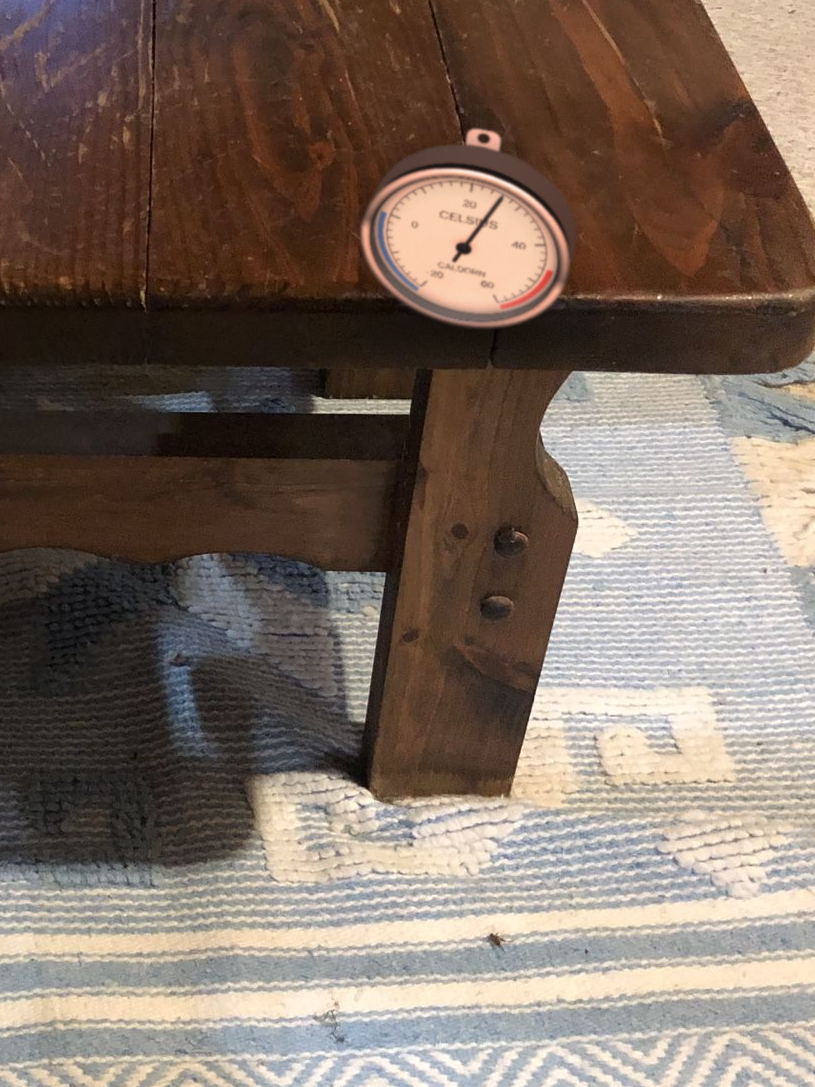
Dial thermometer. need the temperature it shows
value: 26 °C
